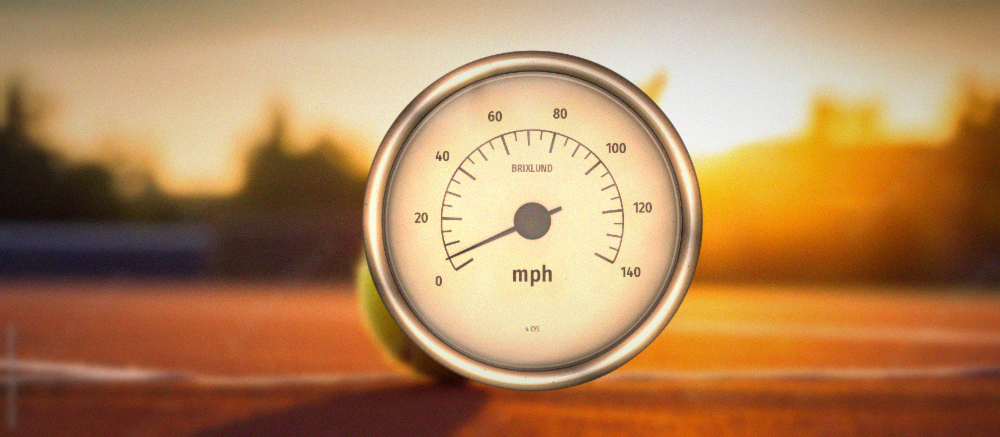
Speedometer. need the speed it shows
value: 5 mph
